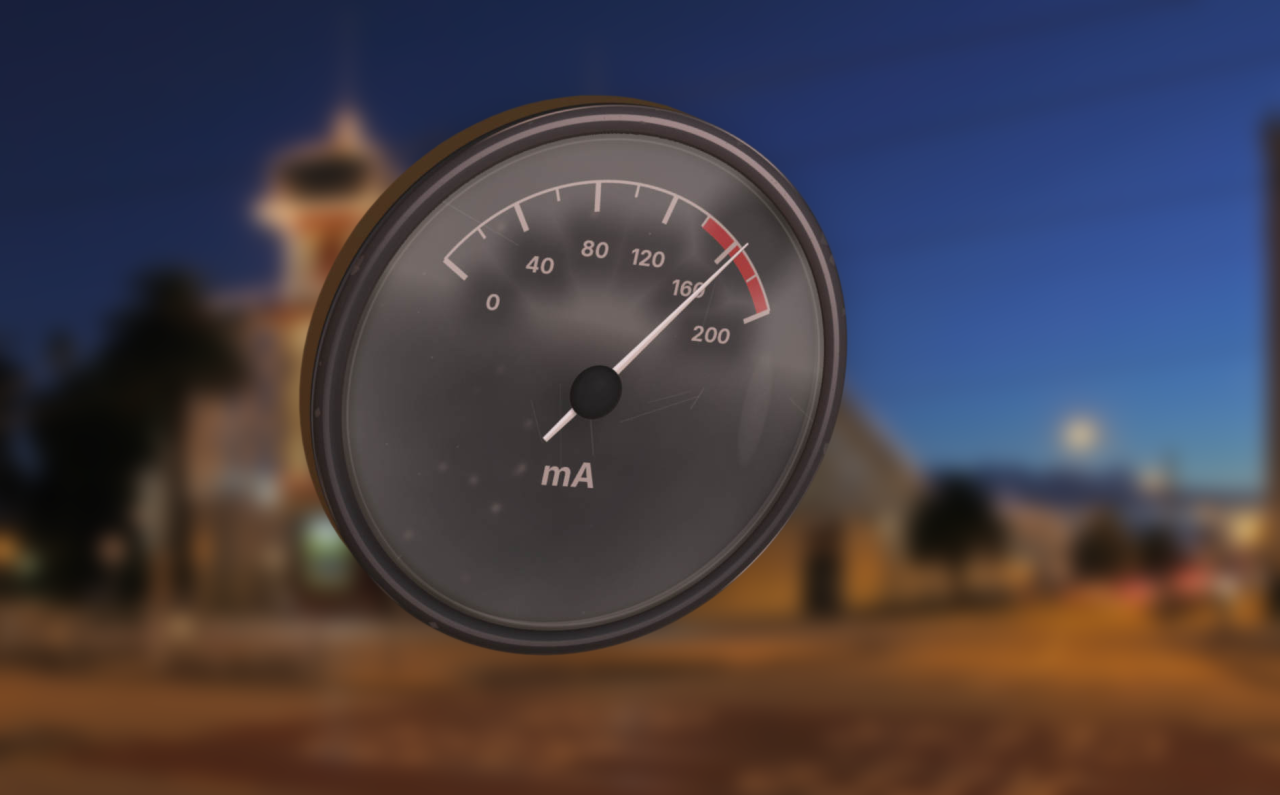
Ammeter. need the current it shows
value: 160 mA
